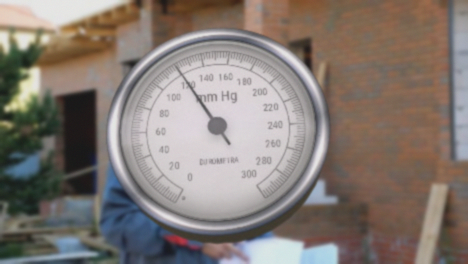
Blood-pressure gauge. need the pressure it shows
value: 120 mmHg
